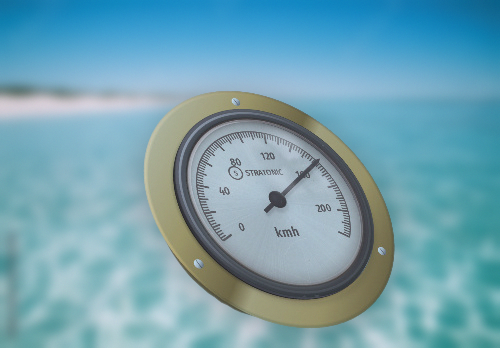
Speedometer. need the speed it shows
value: 160 km/h
